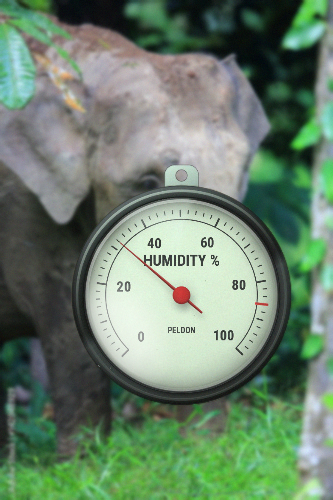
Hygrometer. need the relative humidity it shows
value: 32 %
